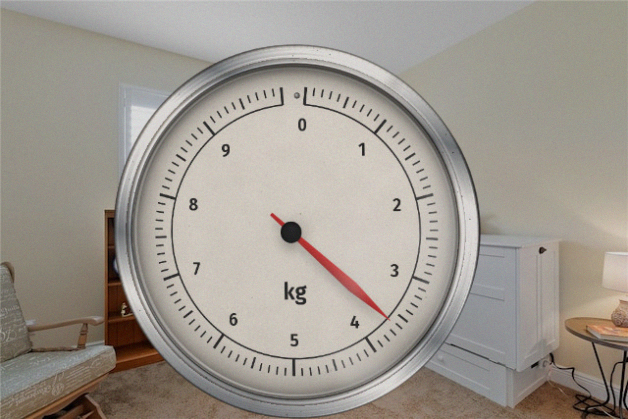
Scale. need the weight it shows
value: 3.6 kg
